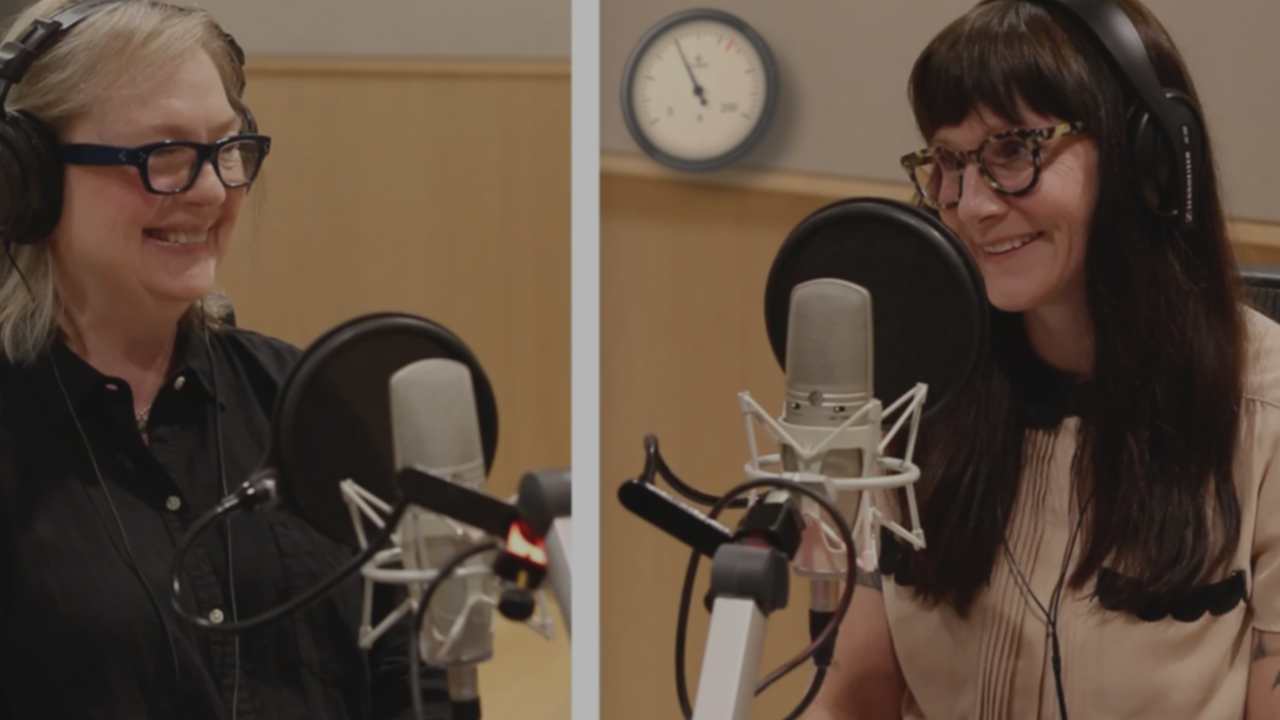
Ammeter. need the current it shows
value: 80 A
